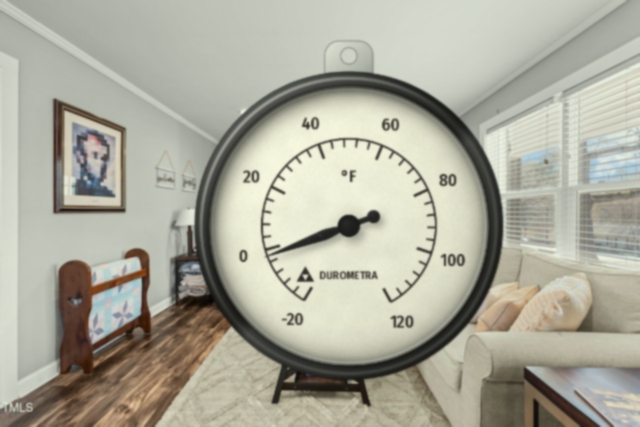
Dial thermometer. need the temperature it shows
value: -2 °F
